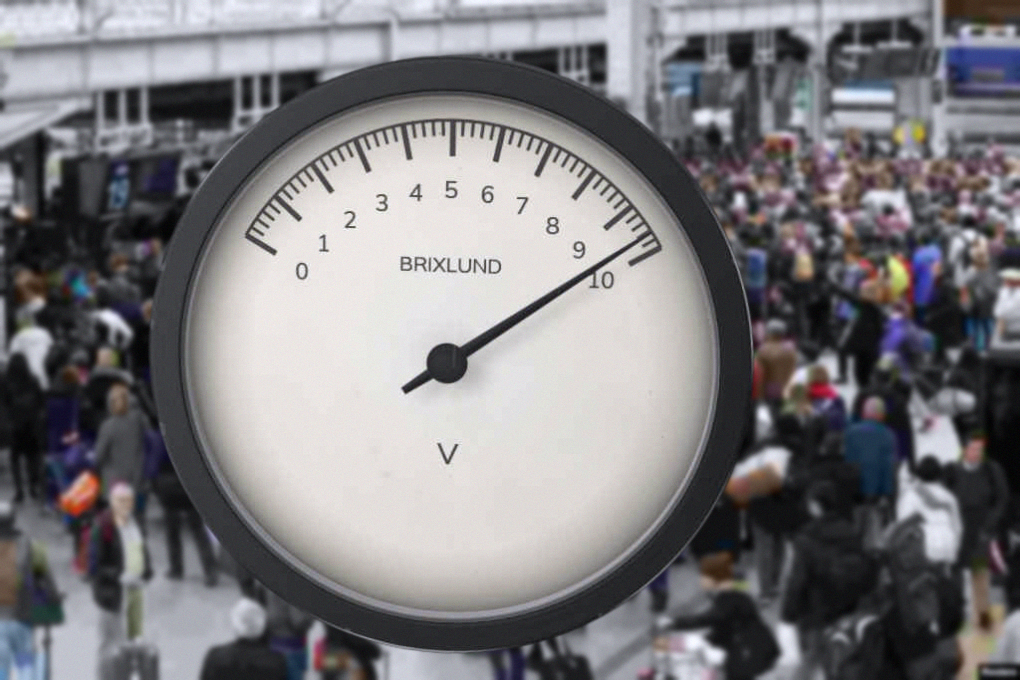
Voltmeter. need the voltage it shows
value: 9.6 V
